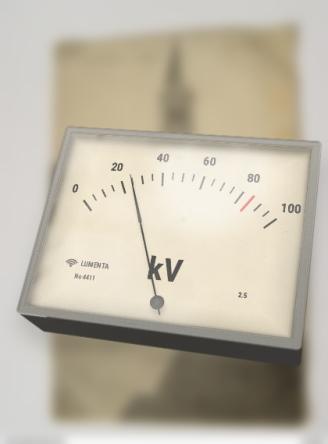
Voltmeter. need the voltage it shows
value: 25 kV
